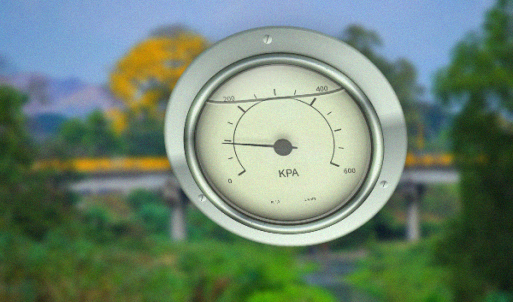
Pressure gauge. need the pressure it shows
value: 100 kPa
